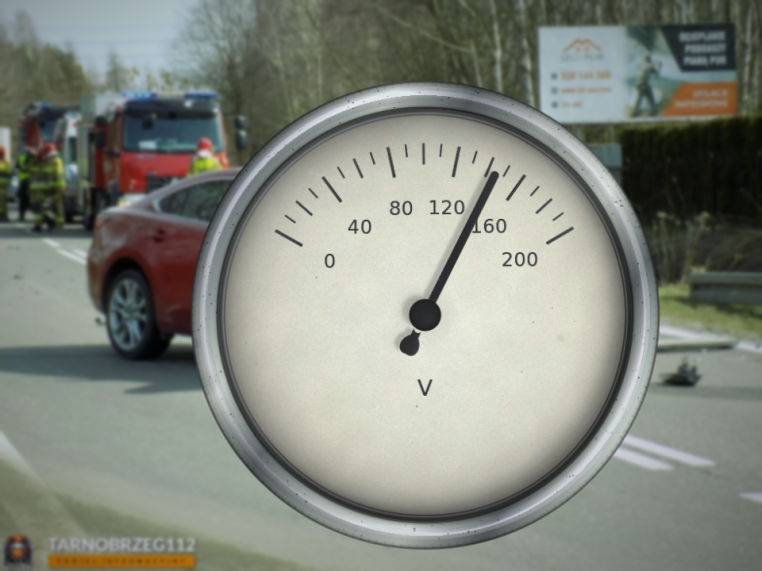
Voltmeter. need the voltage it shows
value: 145 V
